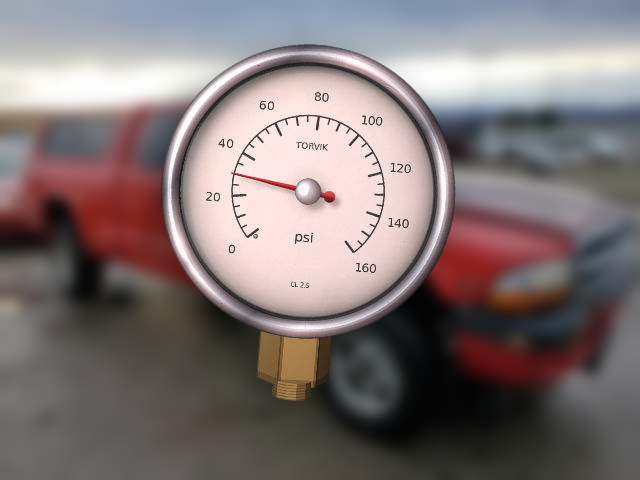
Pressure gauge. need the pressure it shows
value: 30 psi
